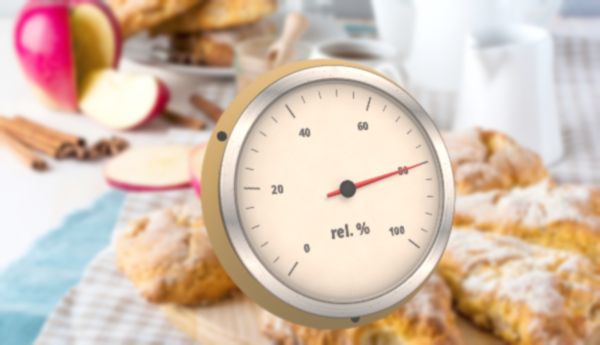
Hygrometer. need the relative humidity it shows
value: 80 %
